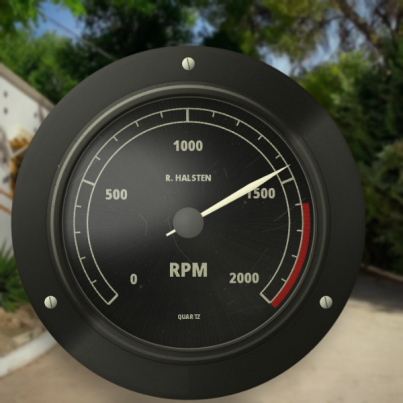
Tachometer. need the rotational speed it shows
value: 1450 rpm
